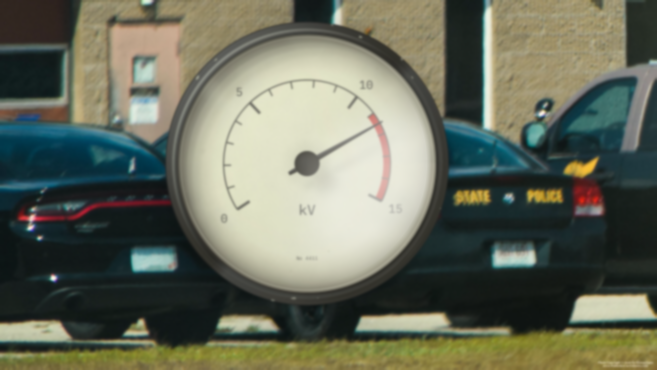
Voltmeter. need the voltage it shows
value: 11.5 kV
